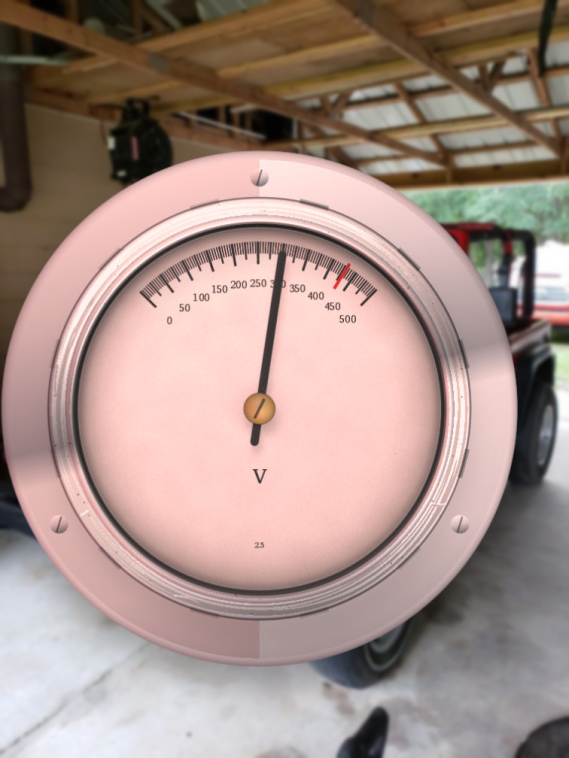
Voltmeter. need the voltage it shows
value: 300 V
